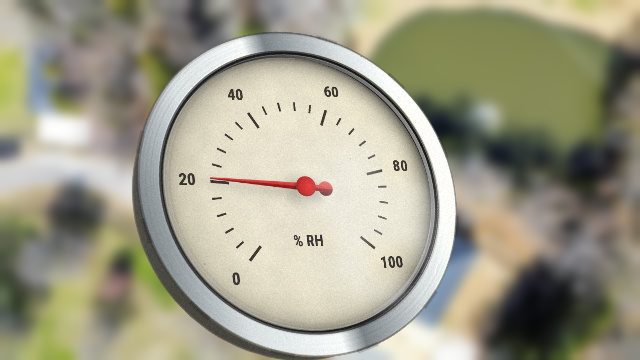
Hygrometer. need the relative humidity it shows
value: 20 %
